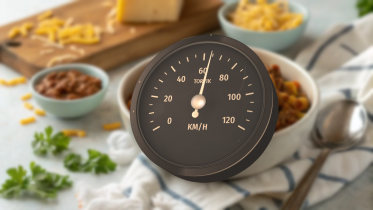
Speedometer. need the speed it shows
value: 65 km/h
